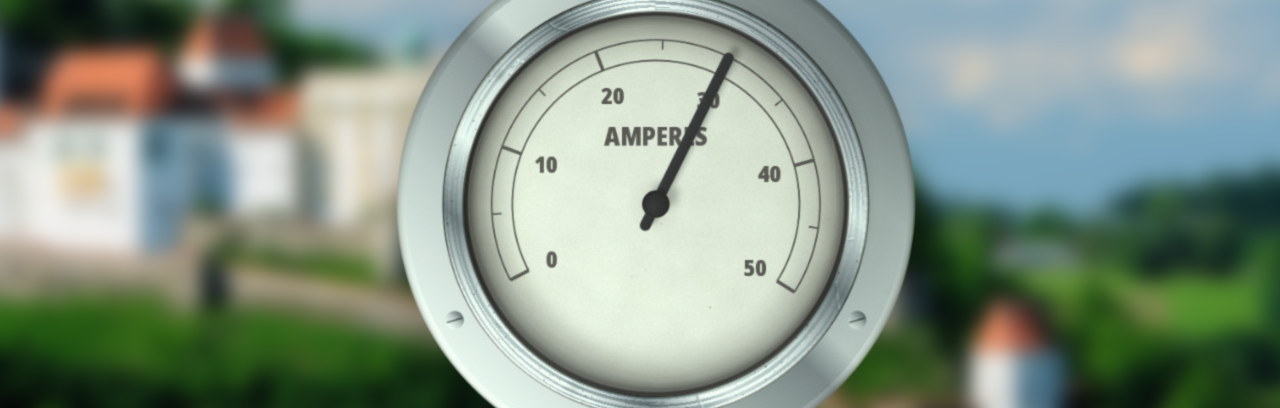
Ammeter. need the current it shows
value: 30 A
